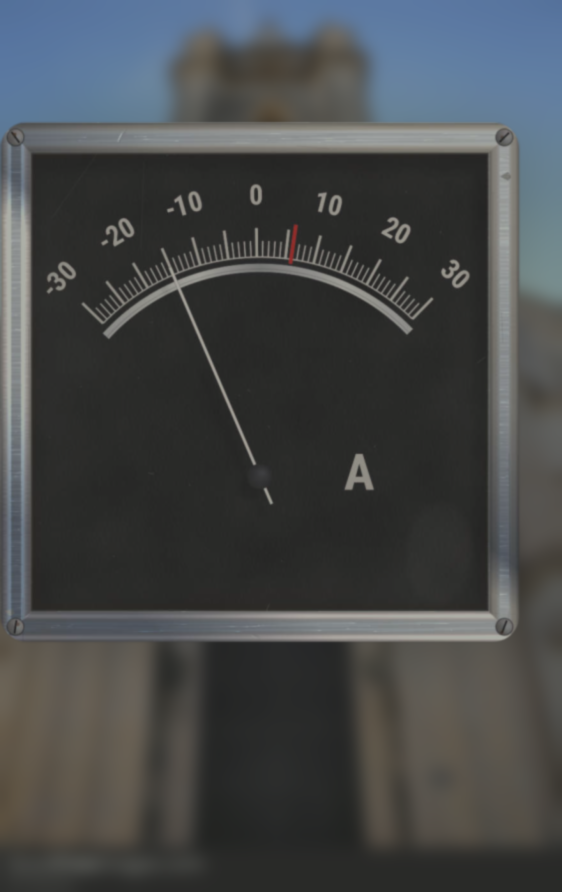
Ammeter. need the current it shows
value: -15 A
